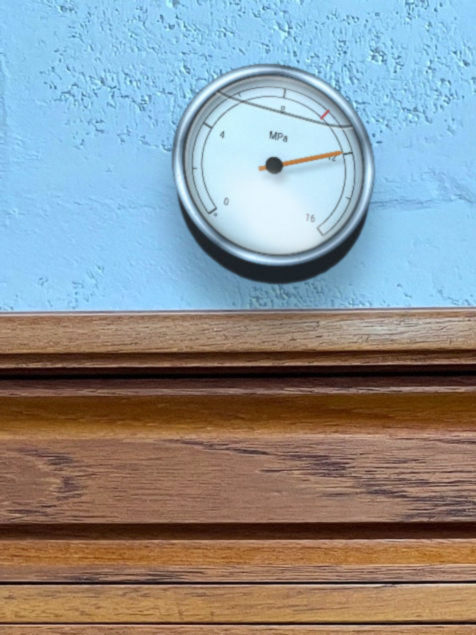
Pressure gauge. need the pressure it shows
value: 12 MPa
